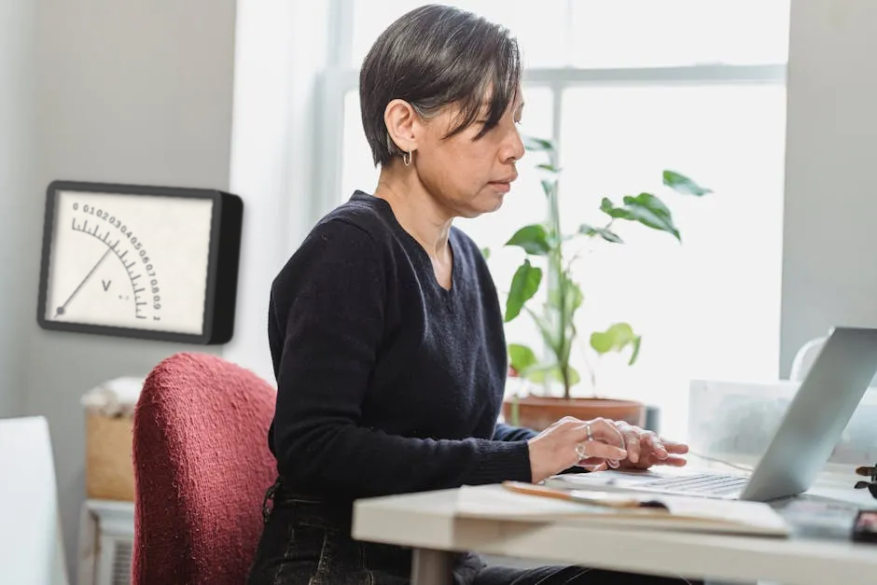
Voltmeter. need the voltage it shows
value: 0.4 V
